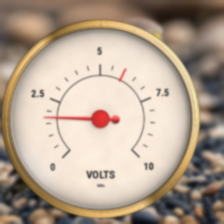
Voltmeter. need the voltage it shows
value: 1.75 V
